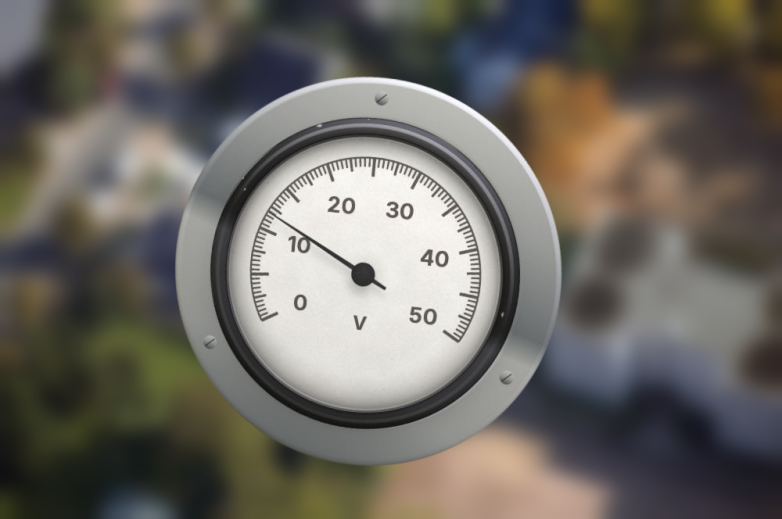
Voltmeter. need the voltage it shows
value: 12 V
